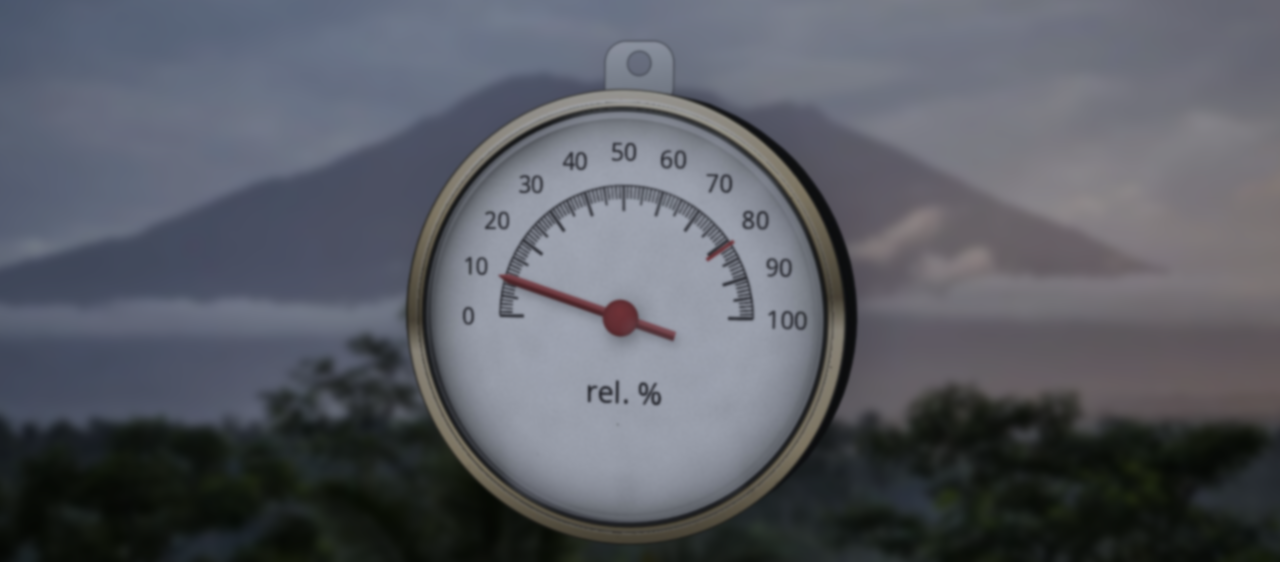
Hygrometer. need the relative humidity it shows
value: 10 %
